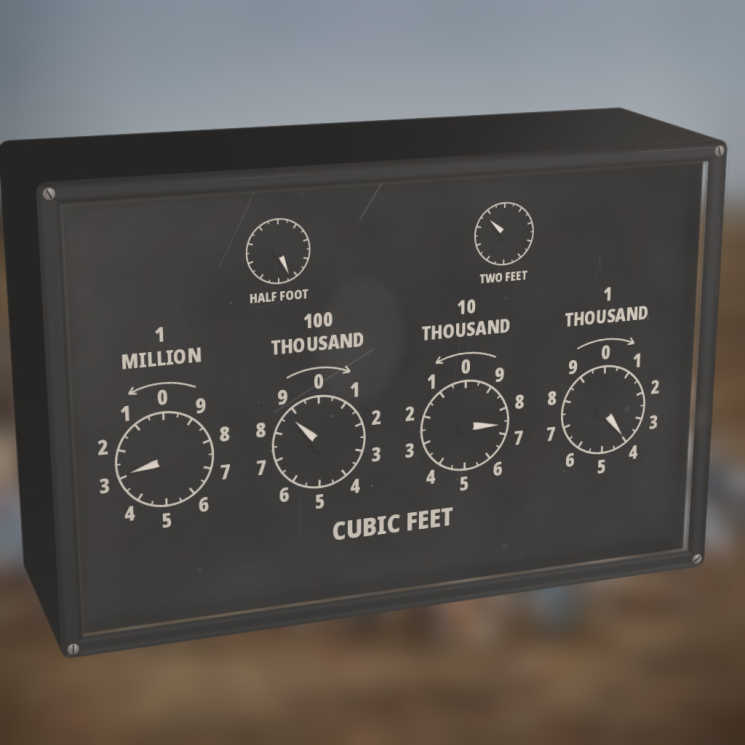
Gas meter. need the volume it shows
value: 287400 ft³
